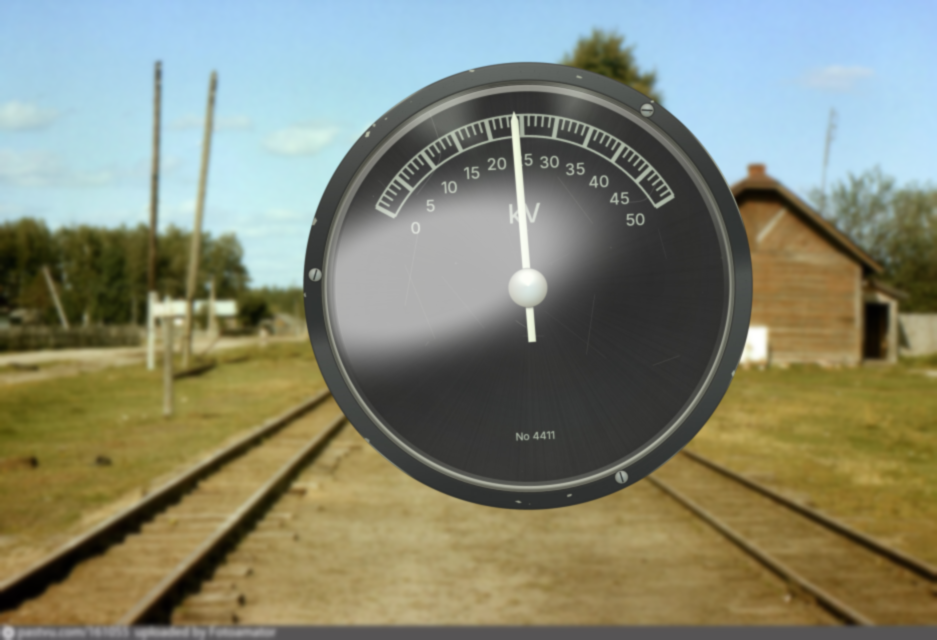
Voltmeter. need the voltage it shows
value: 24 kV
